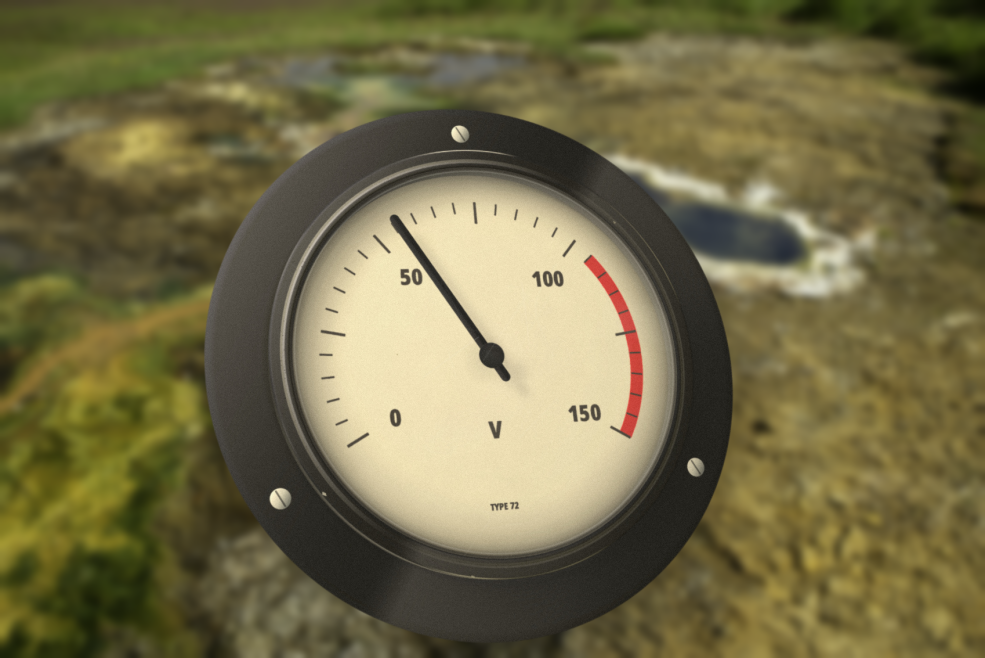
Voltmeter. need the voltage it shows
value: 55 V
